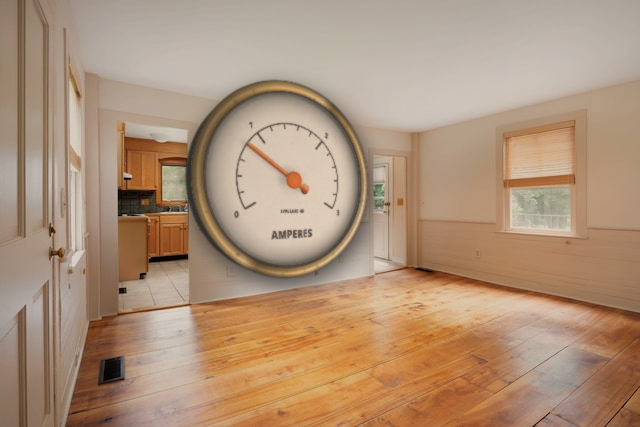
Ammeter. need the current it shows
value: 0.8 A
